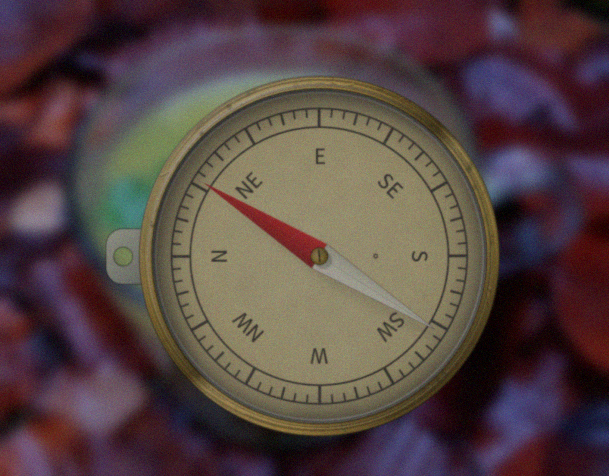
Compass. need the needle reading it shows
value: 32.5 °
